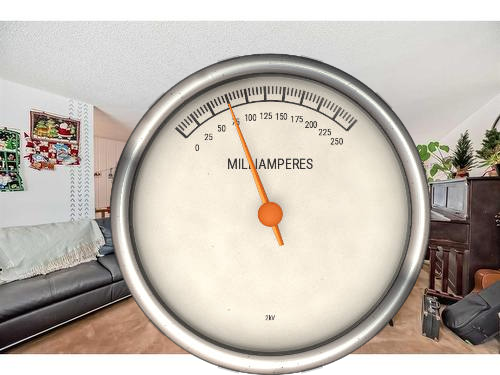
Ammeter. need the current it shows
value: 75 mA
